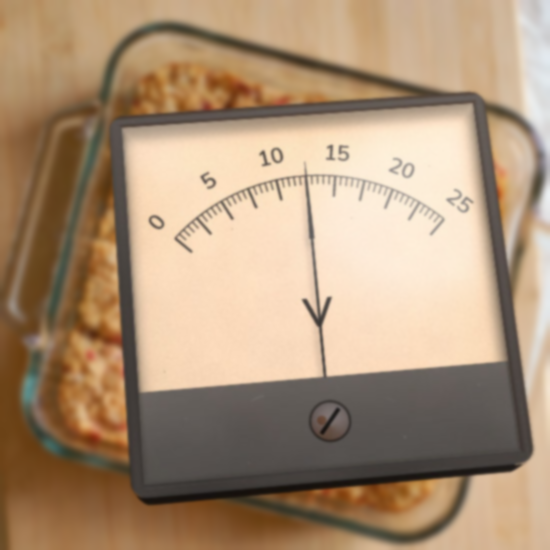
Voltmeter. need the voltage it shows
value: 12.5 V
